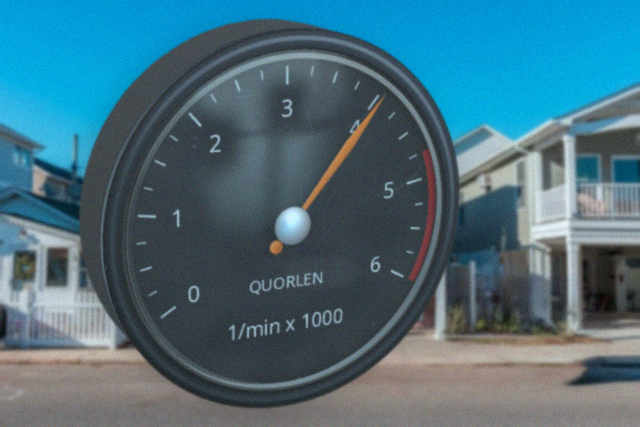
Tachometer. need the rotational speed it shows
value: 4000 rpm
